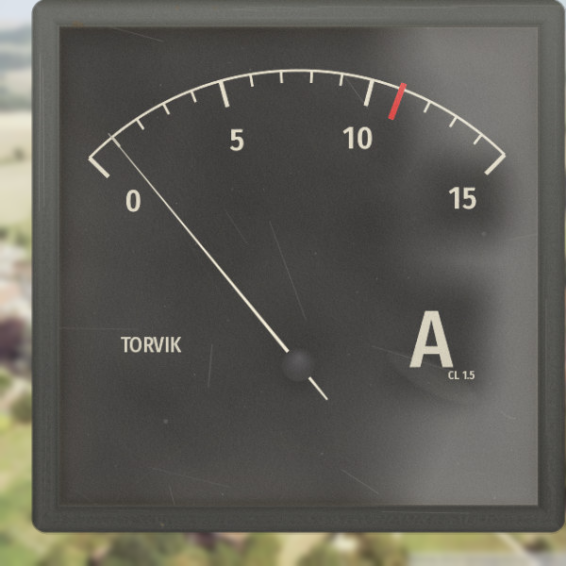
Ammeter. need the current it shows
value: 1 A
